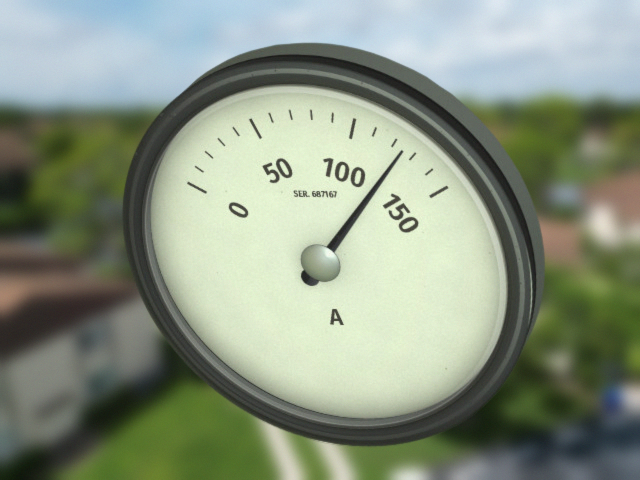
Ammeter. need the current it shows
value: 125 A
